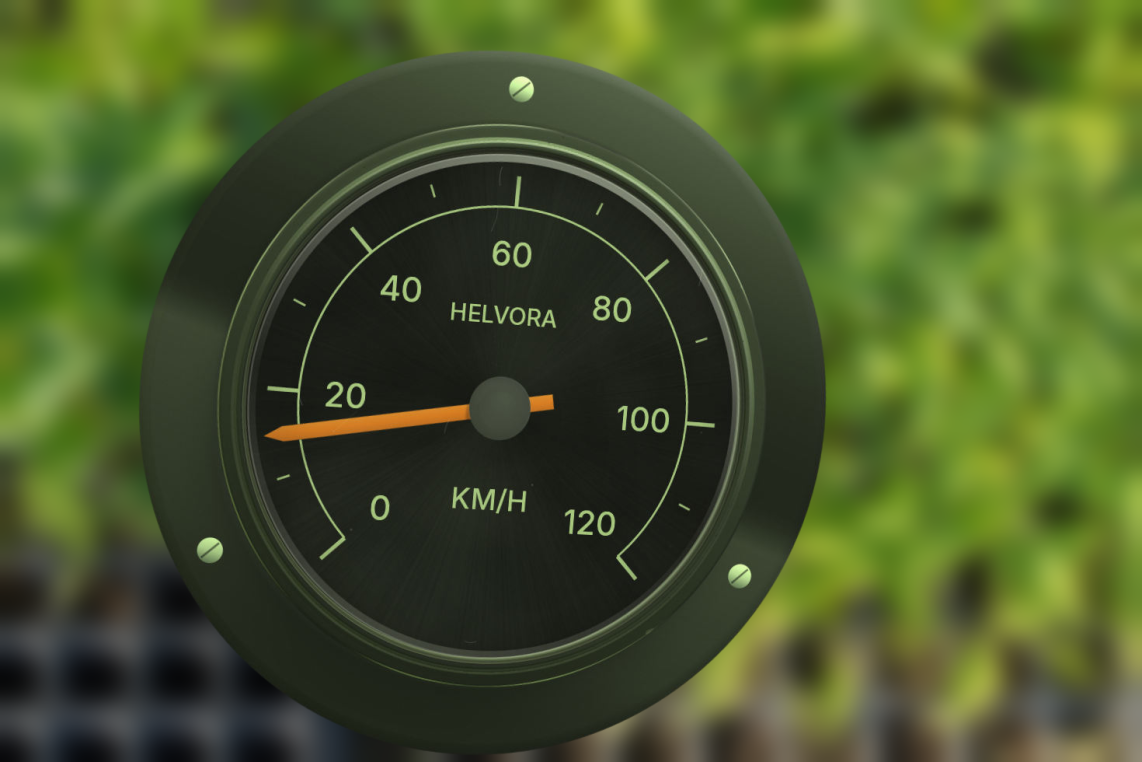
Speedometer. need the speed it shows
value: 15 km/h
